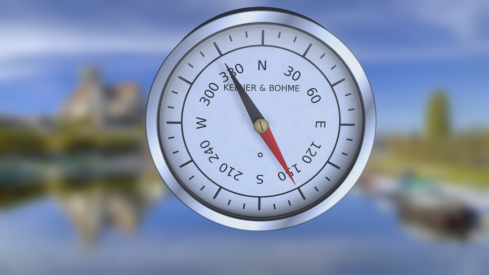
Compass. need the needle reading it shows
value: 150 °
